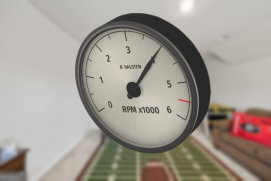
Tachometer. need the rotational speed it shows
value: 4000 rpm
